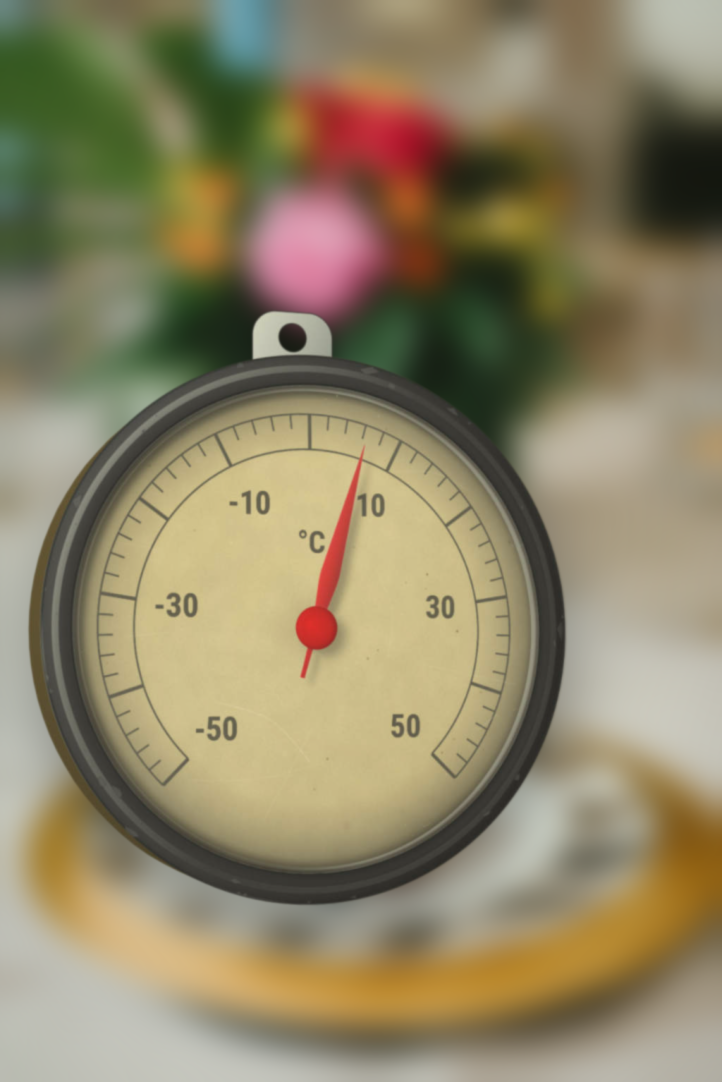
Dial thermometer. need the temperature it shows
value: 6 °C
